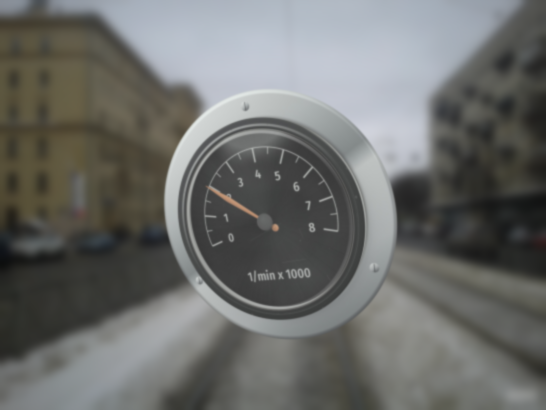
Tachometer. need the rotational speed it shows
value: 2000 rpm
